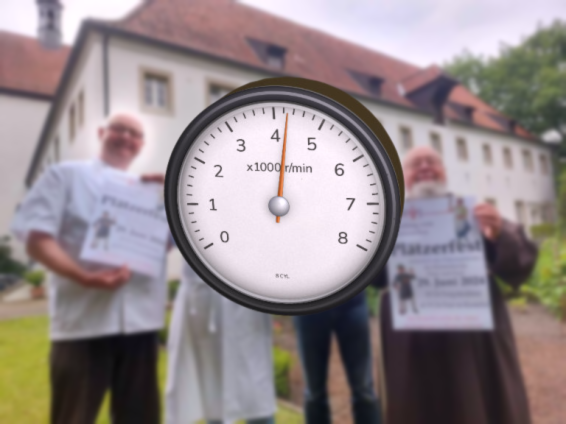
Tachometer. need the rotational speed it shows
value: 4300 rpm
